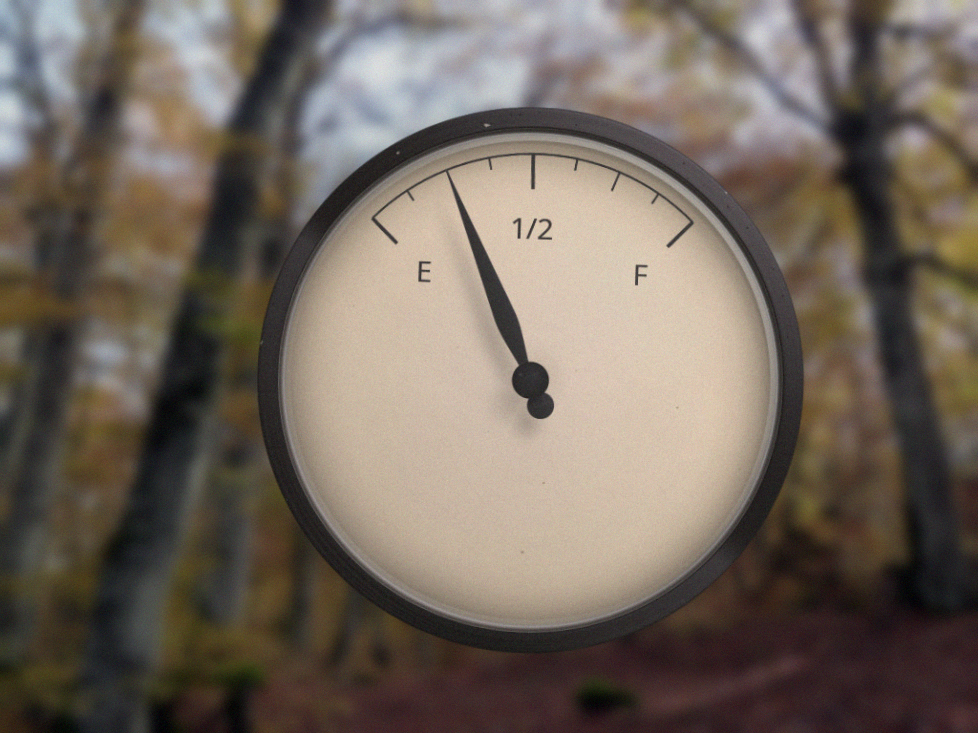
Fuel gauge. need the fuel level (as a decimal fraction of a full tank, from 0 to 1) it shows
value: 0.25
